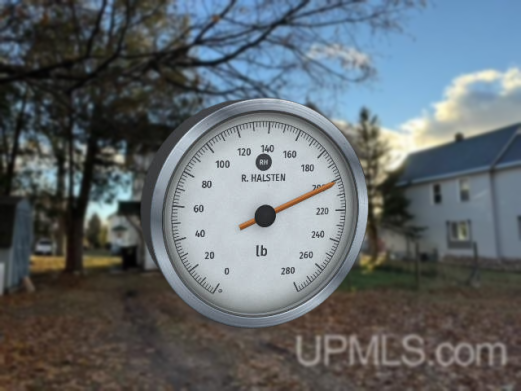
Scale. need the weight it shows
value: 200 lb
